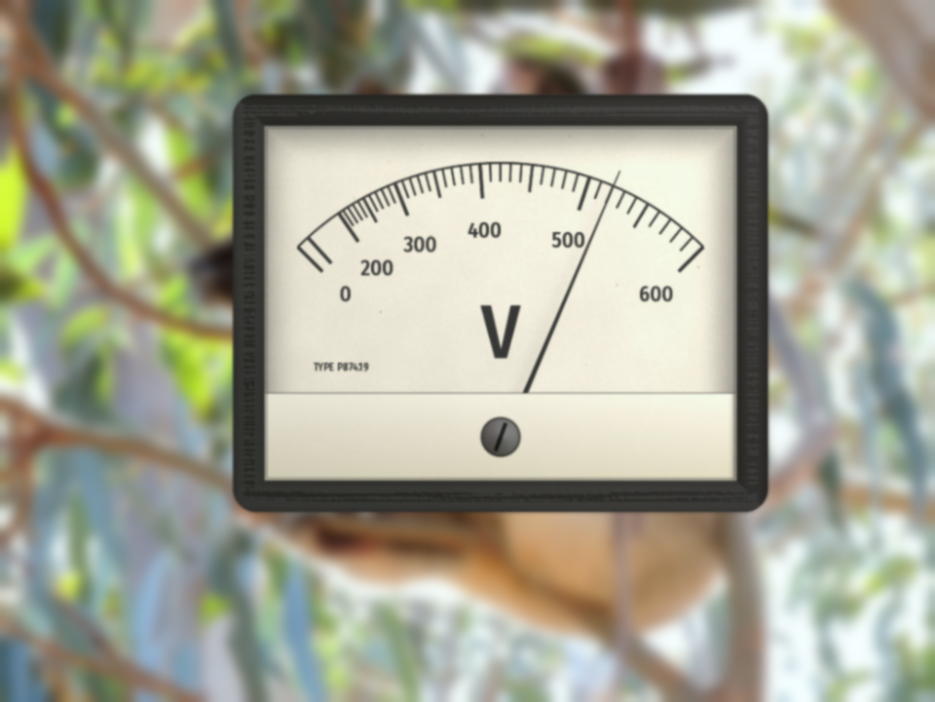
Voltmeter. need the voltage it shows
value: 520 V
